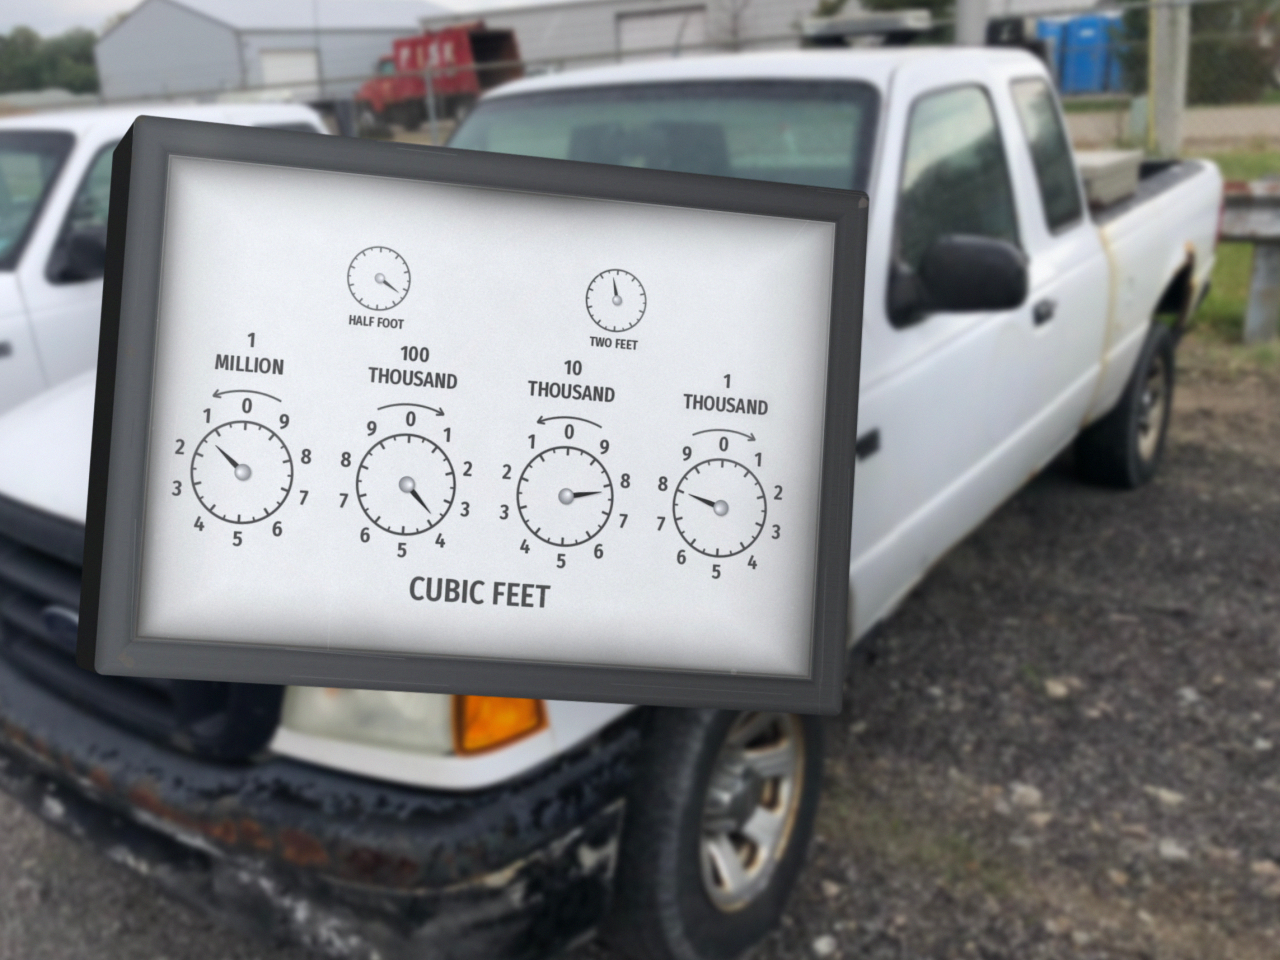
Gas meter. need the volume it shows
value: 137800 ft³
